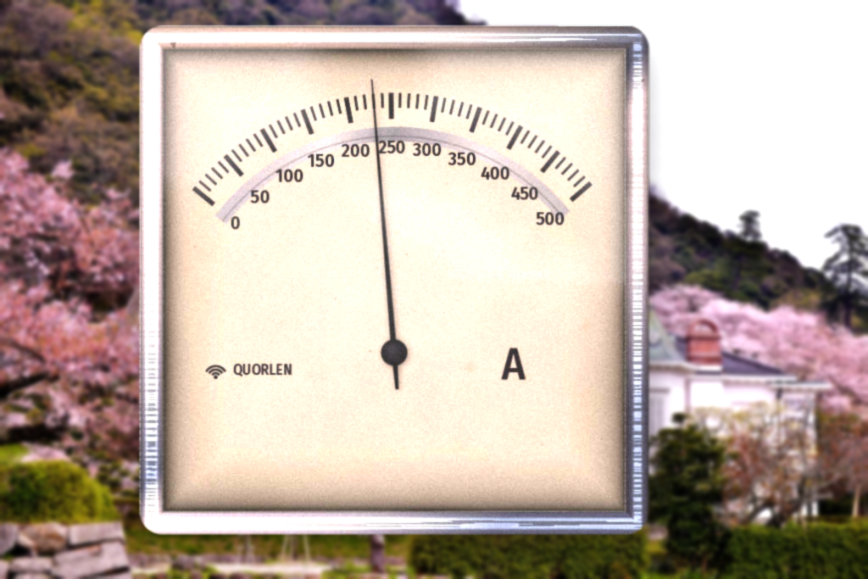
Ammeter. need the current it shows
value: 230 A
